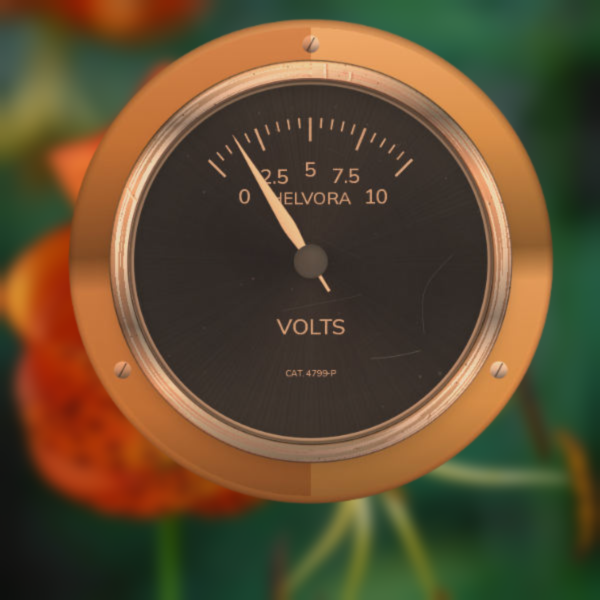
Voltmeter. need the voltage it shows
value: 1.5 V
